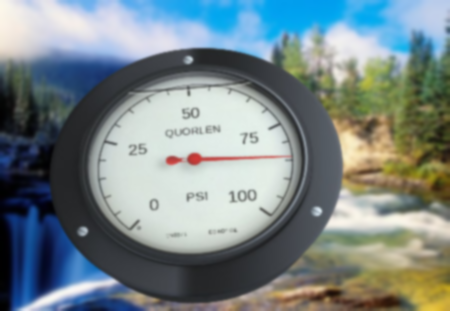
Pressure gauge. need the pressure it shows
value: 85 psi
